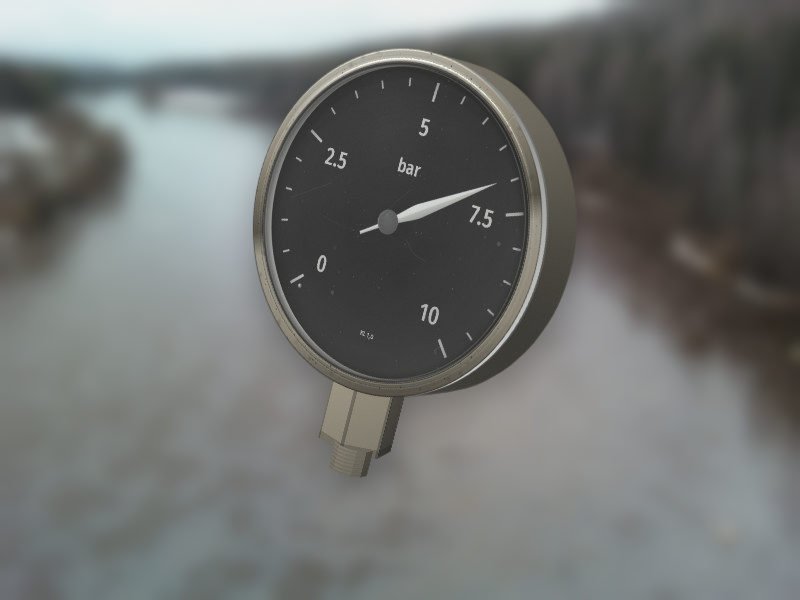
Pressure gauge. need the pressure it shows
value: 7 bar
